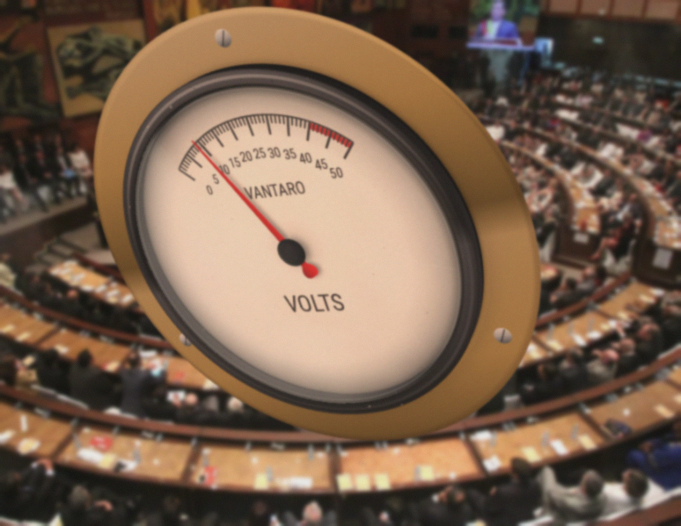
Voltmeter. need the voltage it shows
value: 10 V
